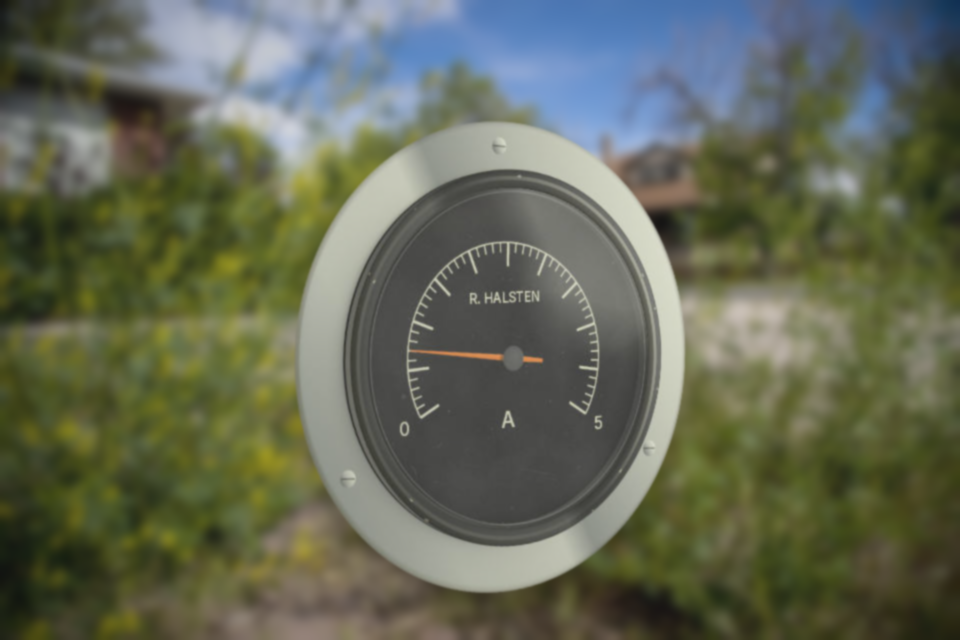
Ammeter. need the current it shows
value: 0.7 A
